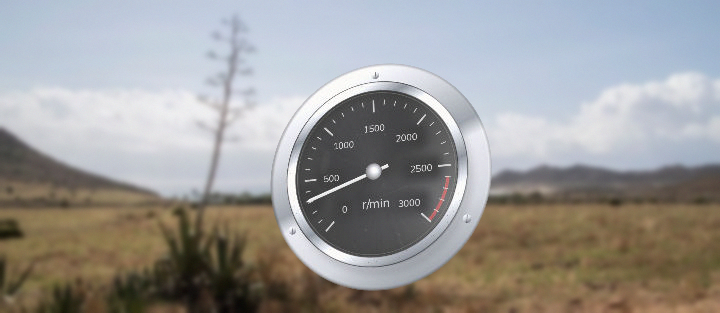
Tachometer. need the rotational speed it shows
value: 300 rpm
